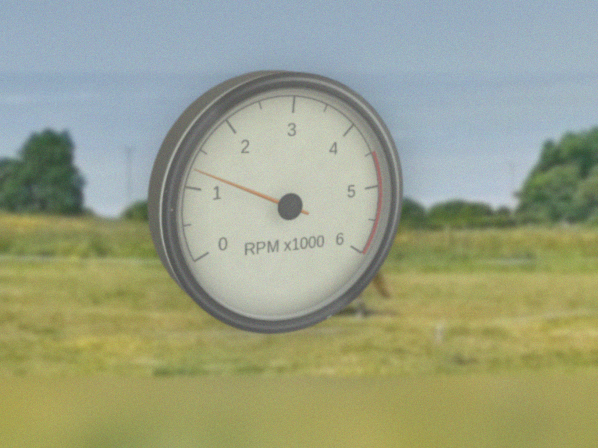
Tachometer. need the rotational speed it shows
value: 1250 rpm
